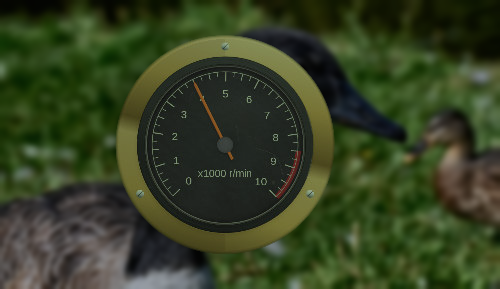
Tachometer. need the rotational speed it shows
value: 4000 rpm
